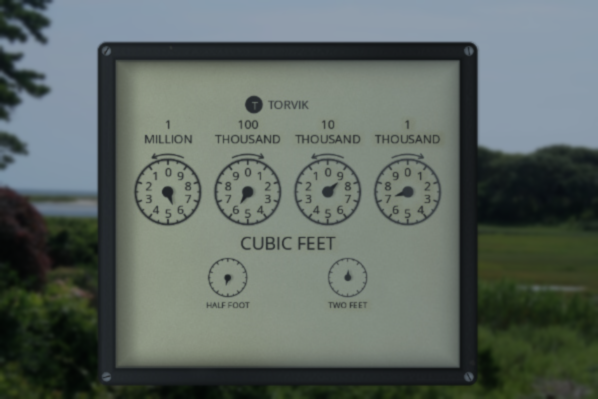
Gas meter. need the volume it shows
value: 558700 ft³
